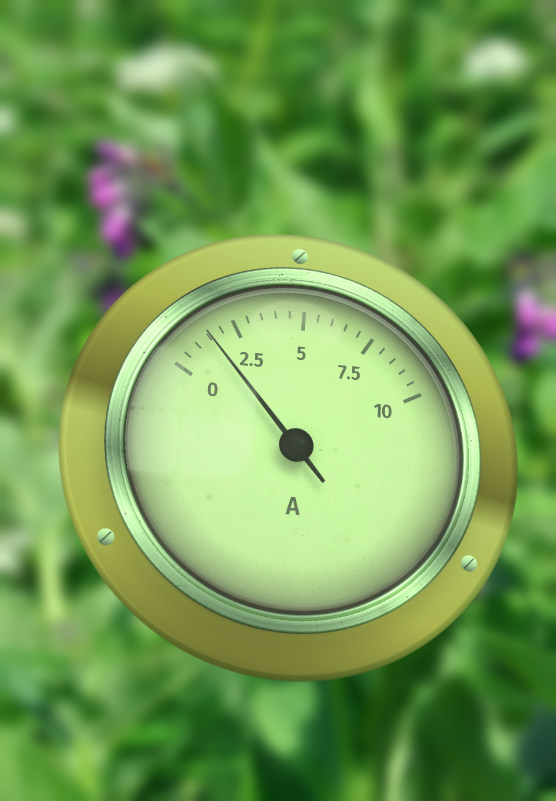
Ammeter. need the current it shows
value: 1.5 A
